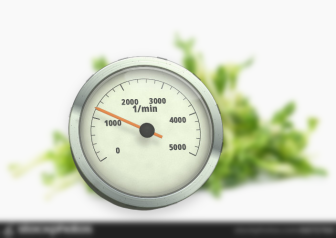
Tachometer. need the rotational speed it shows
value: 1200 rpm
